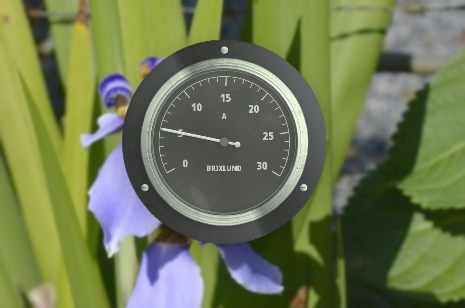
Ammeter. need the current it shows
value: 5 A
